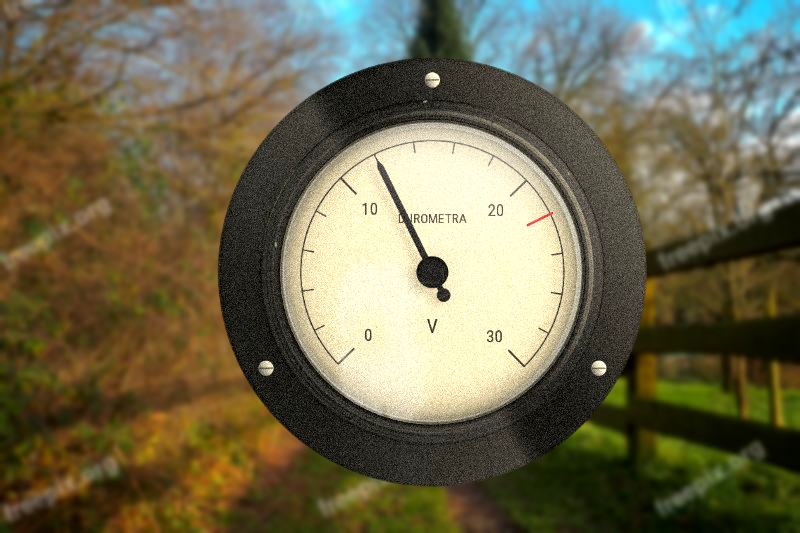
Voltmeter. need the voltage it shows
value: 12 V
